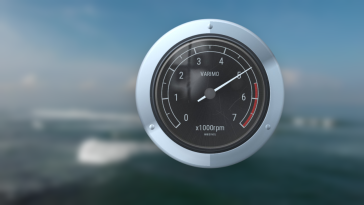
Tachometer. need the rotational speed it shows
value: 5000 rpm
